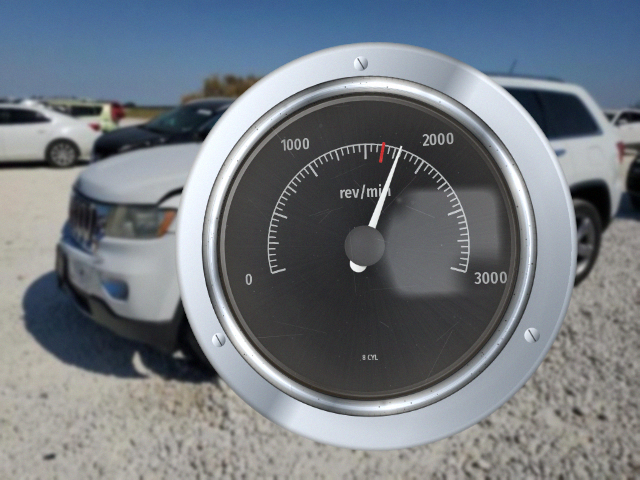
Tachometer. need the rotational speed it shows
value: 1800 rpm
